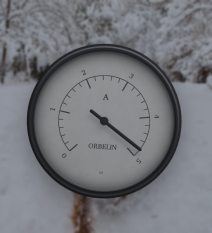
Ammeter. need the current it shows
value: 4.8 A
